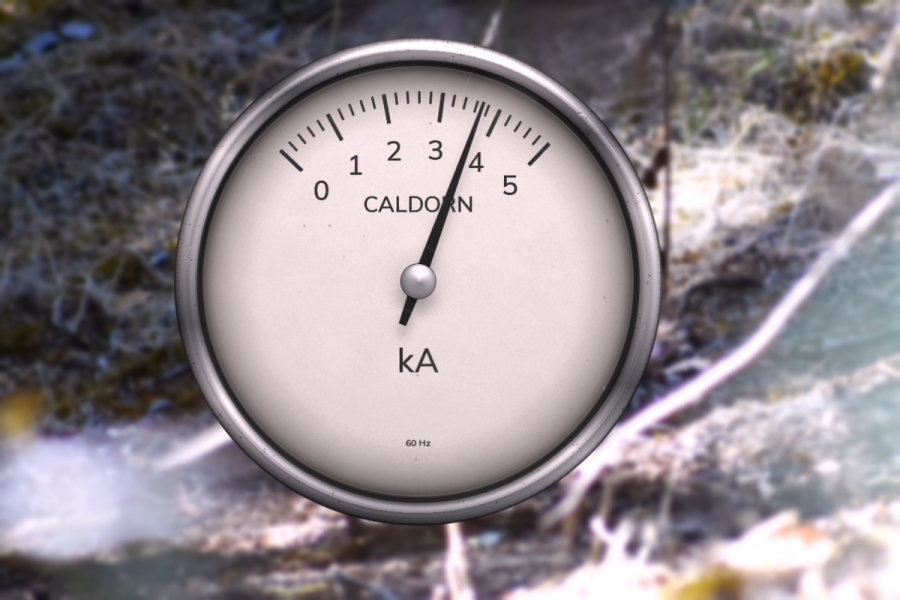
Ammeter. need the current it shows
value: 3.7 kA
